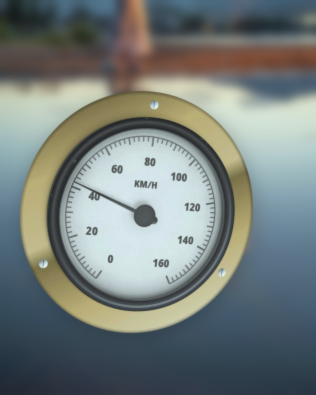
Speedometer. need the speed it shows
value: 42 km/h
